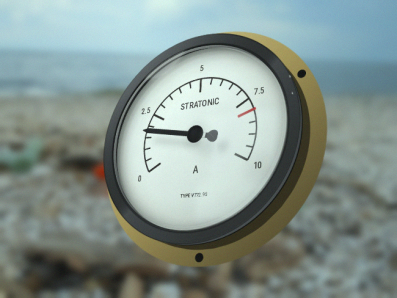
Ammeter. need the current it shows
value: 1.75 A
